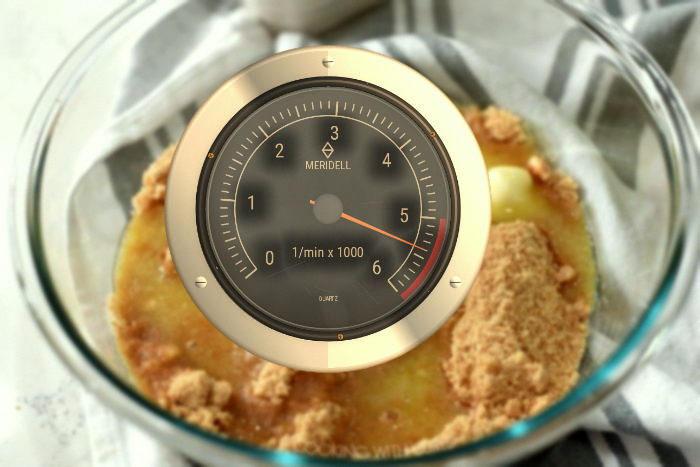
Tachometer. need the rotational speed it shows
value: 5400 rpm
